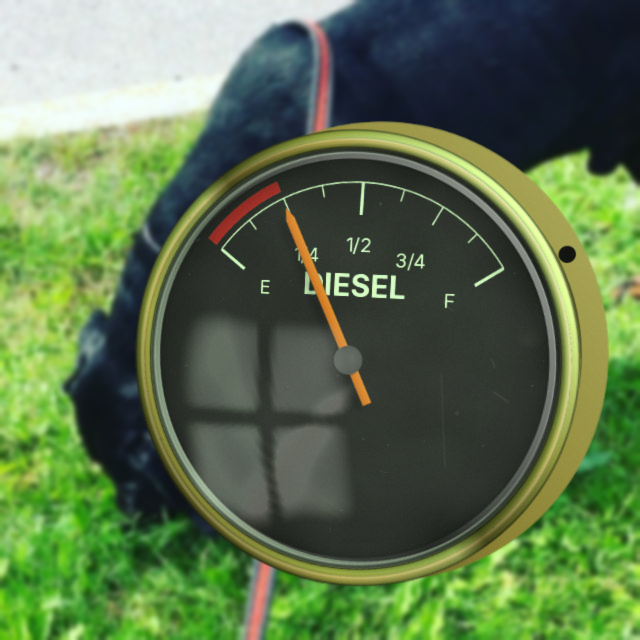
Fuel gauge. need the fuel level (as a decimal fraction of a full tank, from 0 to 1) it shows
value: 0.25
